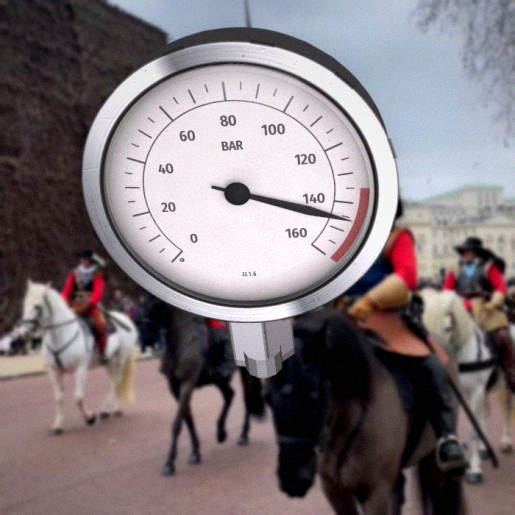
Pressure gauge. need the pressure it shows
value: 145 bar
